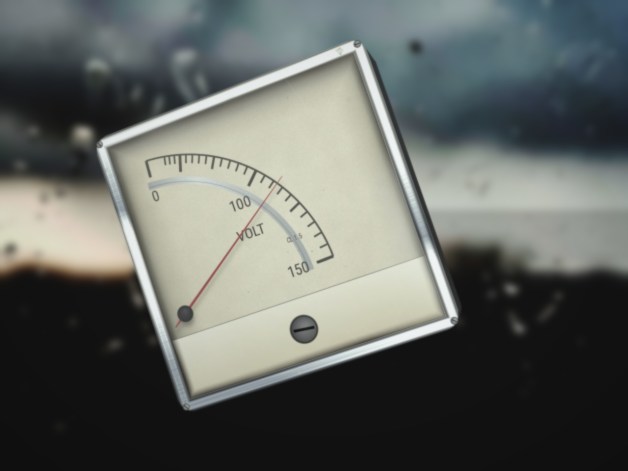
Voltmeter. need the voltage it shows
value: 112.5 V
